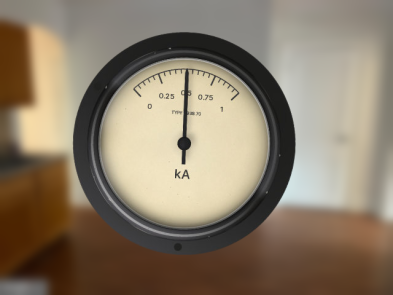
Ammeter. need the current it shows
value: 0.5 kA
